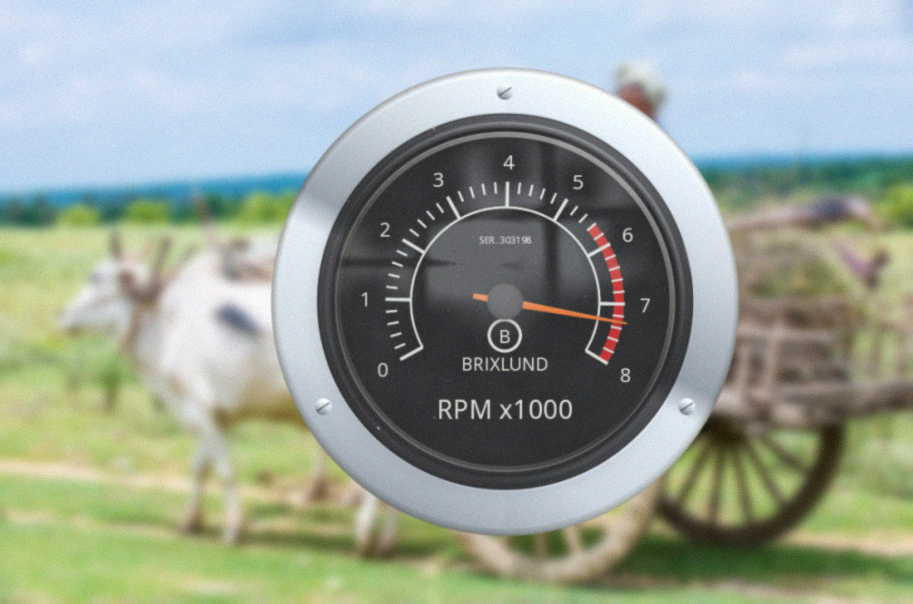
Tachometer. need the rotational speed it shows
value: 7300 rpm
